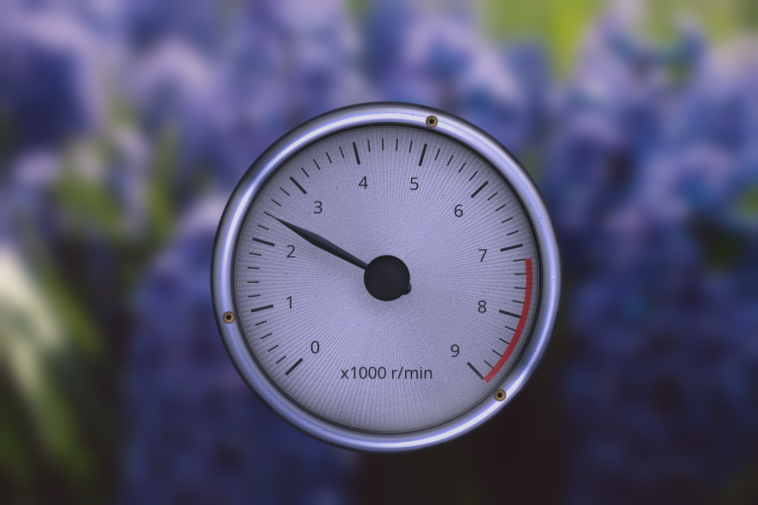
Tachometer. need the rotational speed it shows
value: 2400 rpm
